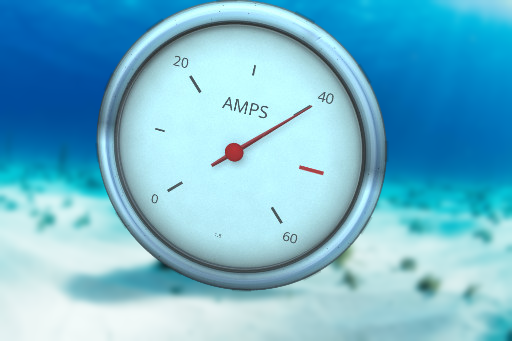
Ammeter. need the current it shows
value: 40 A
